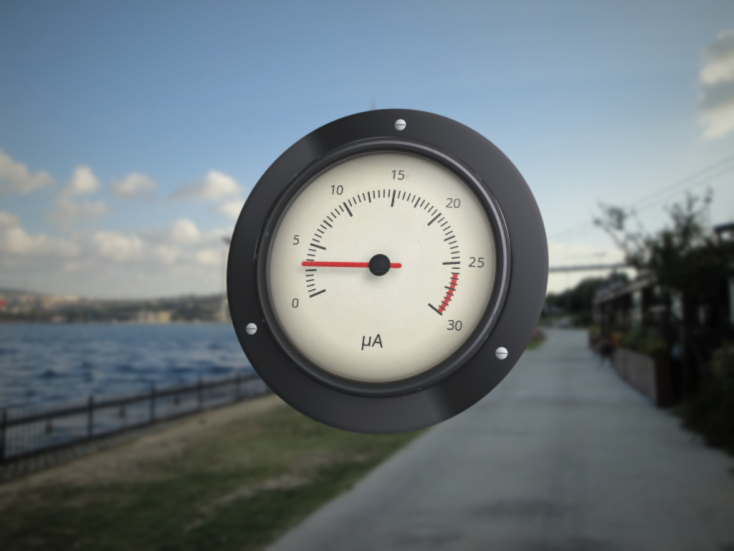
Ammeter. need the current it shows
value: 3 µA
